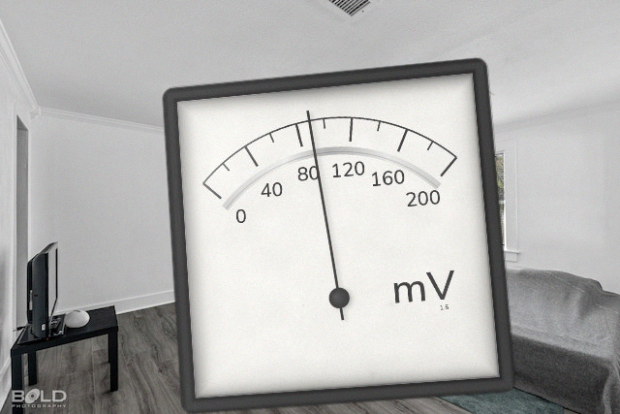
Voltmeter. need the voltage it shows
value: 90 mV
